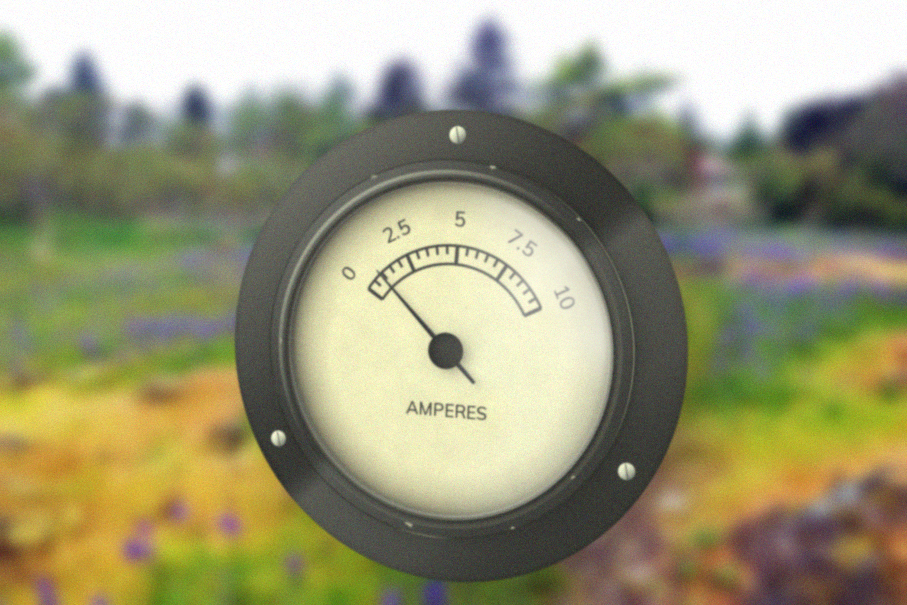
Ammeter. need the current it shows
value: 1 A
